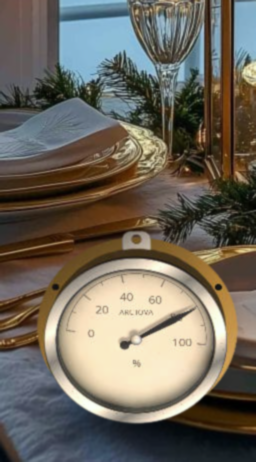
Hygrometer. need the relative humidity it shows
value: 80 %
